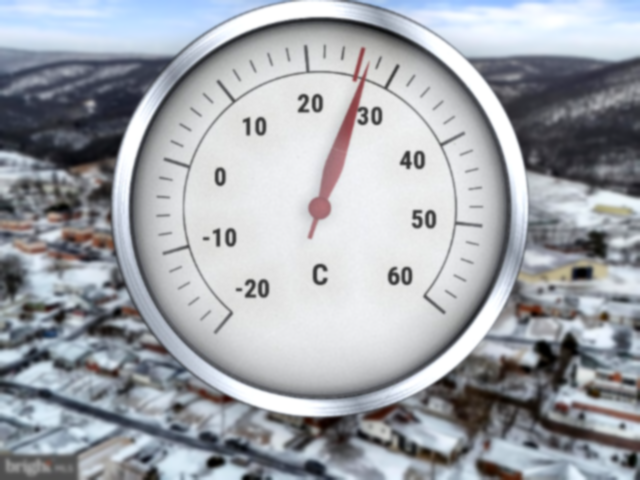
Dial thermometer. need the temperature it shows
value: 27 °C
